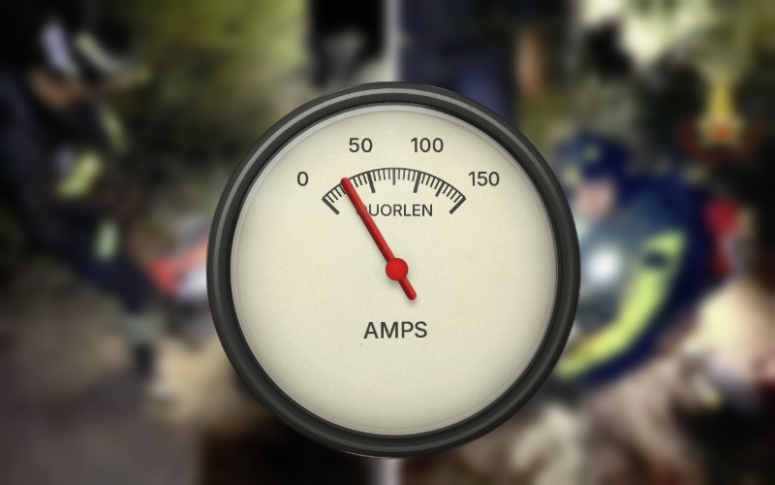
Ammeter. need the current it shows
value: 25 A
